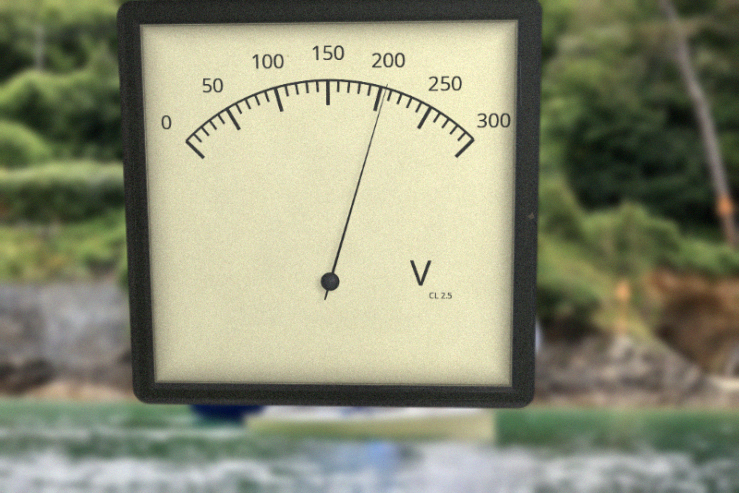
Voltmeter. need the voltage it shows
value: 205 V
